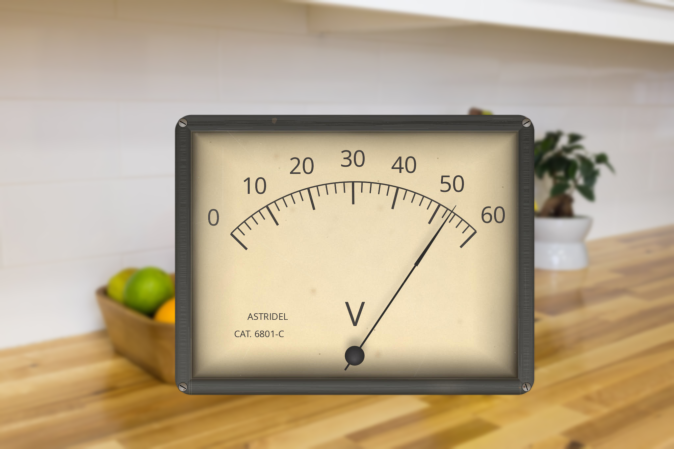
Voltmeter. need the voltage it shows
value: 53 V
